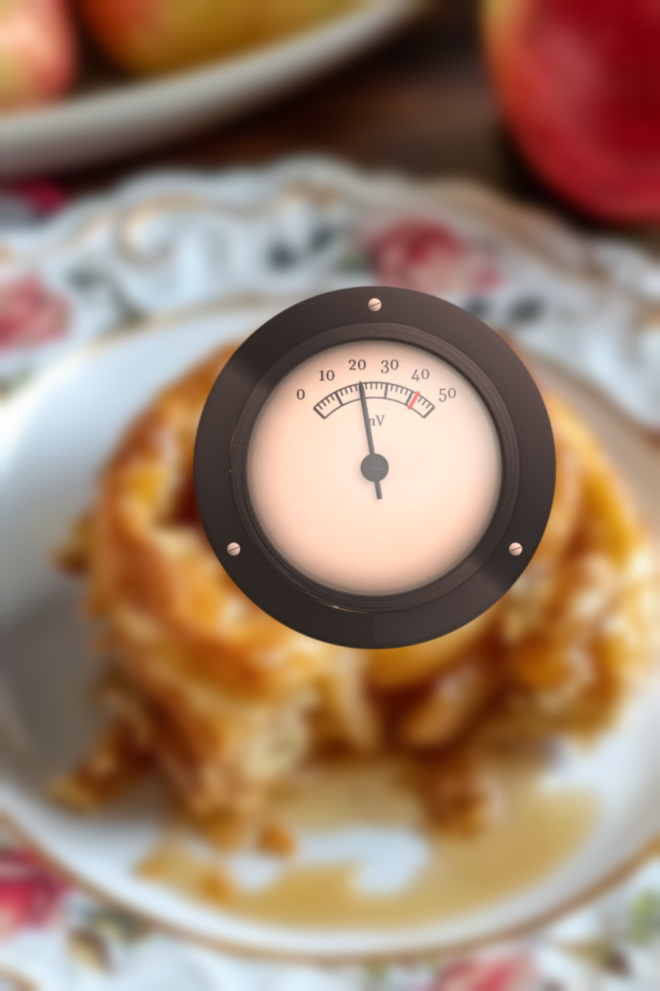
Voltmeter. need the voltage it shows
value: 20 mV
